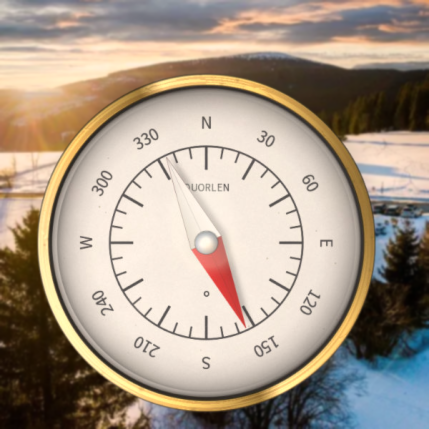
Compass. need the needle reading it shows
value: 155 °
